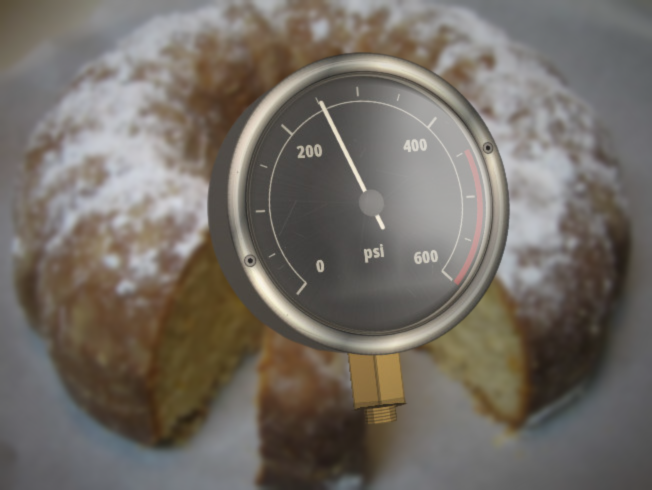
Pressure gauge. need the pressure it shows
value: 250 psi
